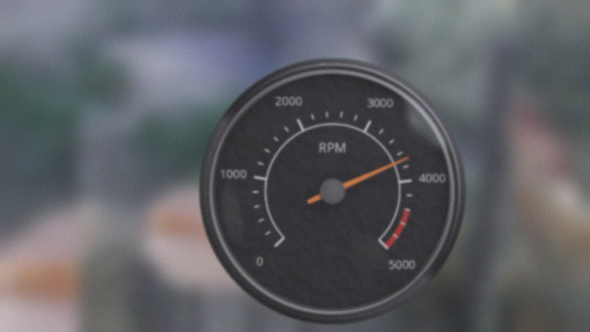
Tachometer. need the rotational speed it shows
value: 3700 rpm
